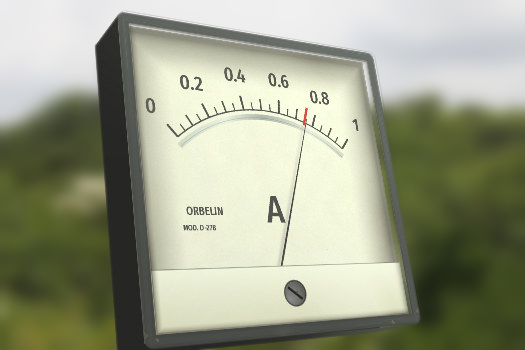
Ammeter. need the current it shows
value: 0.75 A
